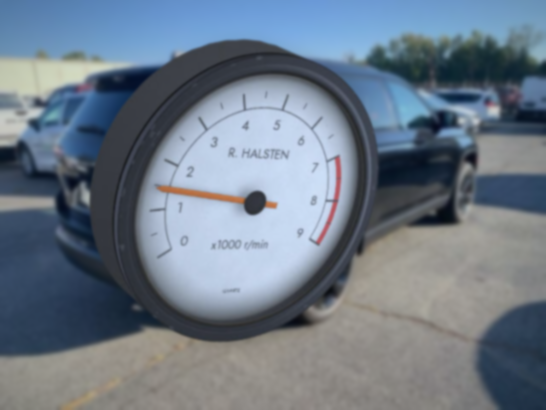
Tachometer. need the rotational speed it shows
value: 1500 rpm
